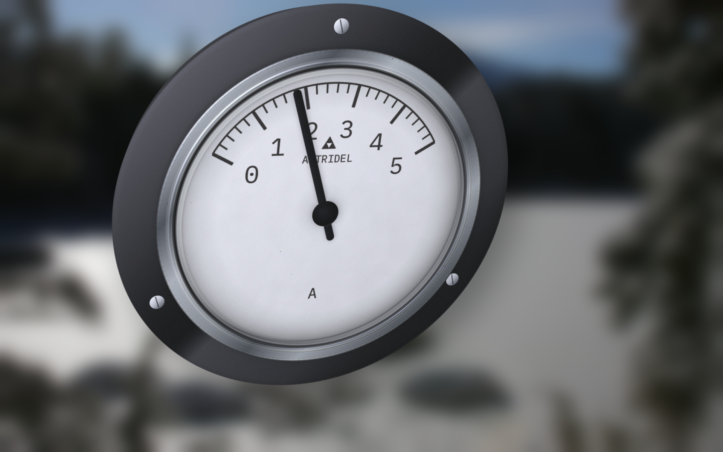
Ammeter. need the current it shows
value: 1.8 A
